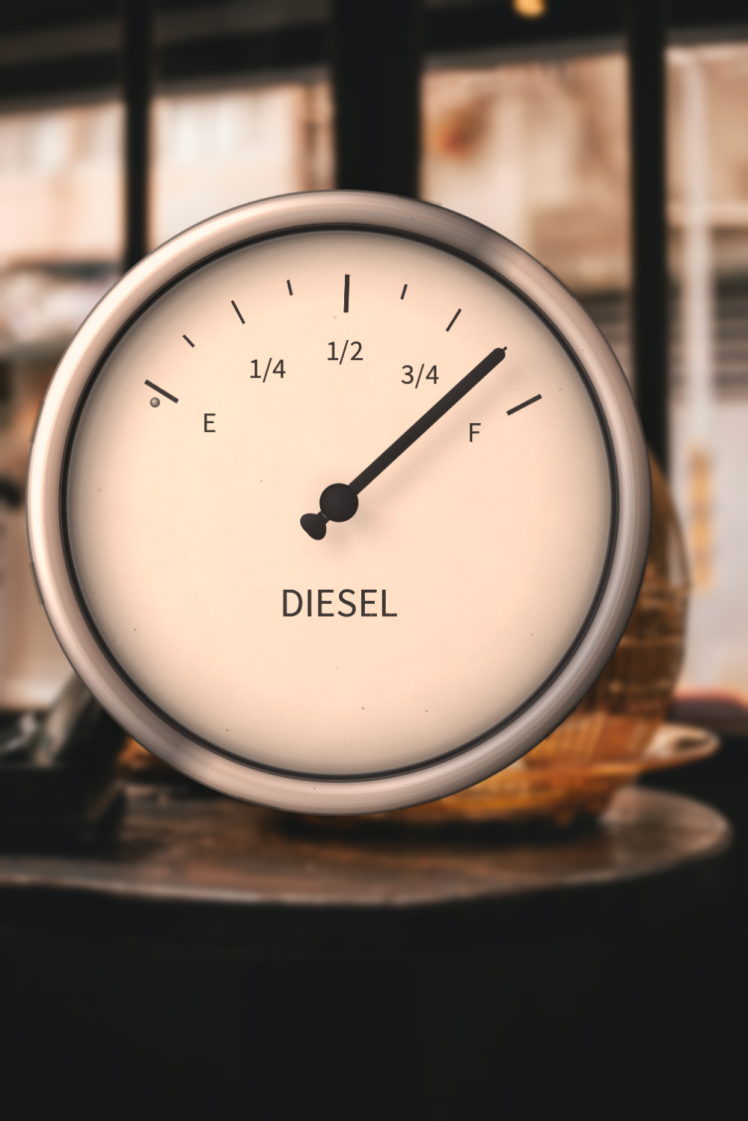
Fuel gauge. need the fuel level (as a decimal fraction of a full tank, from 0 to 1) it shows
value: 0.875
